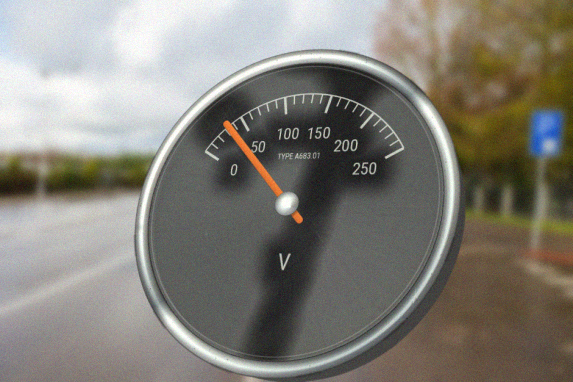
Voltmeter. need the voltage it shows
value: 35 V
